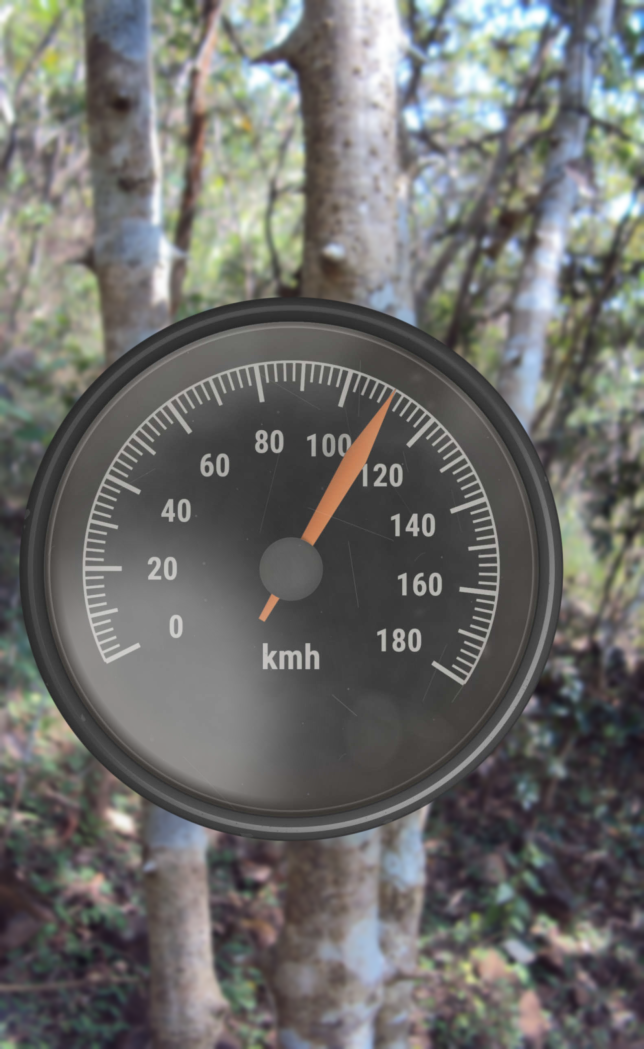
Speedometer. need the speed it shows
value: 110 km/h
